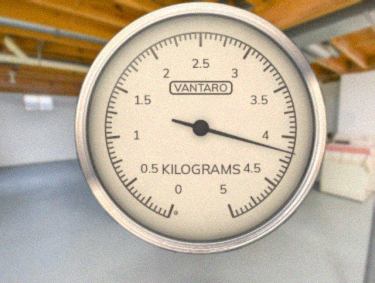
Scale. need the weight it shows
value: 4.15 kg
